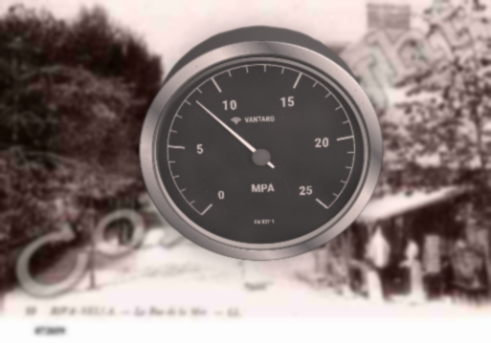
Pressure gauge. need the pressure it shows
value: 8.5 MPa
